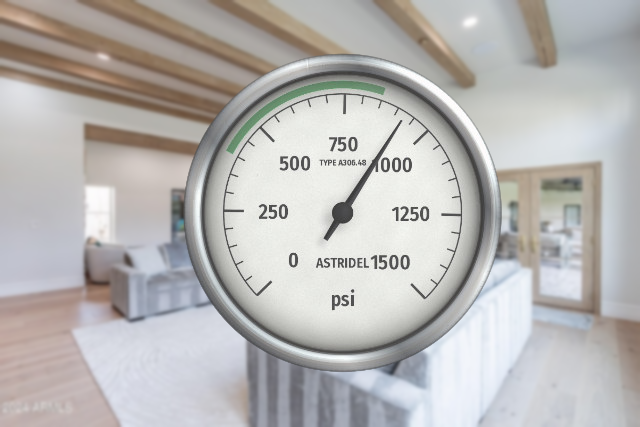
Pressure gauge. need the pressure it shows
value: 925 psi
